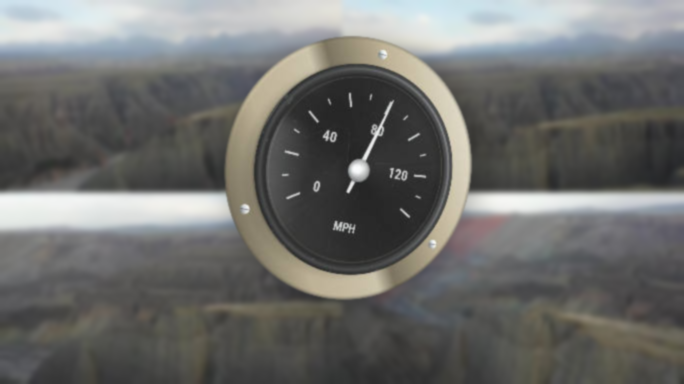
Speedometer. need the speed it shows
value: 80 mph
